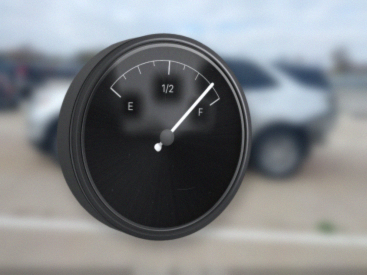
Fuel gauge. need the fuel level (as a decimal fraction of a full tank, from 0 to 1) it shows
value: 0.875
